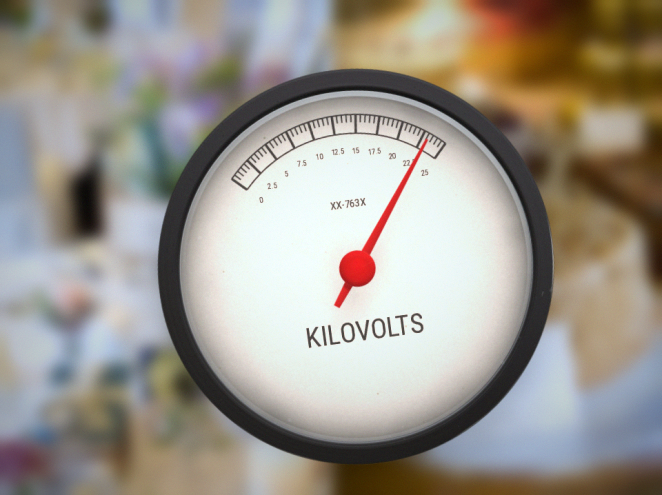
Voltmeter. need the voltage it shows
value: 23 kV
